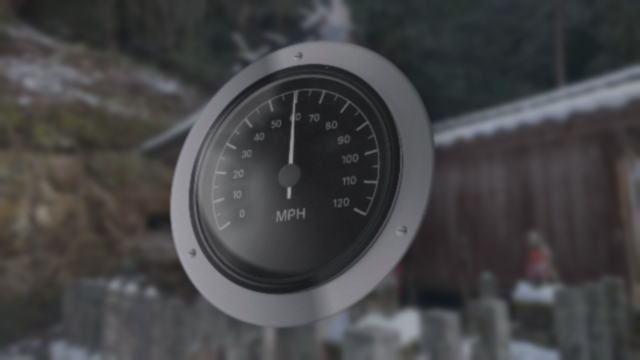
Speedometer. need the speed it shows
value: 60 mph
